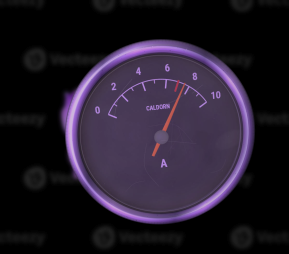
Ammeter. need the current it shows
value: 7.5 A
